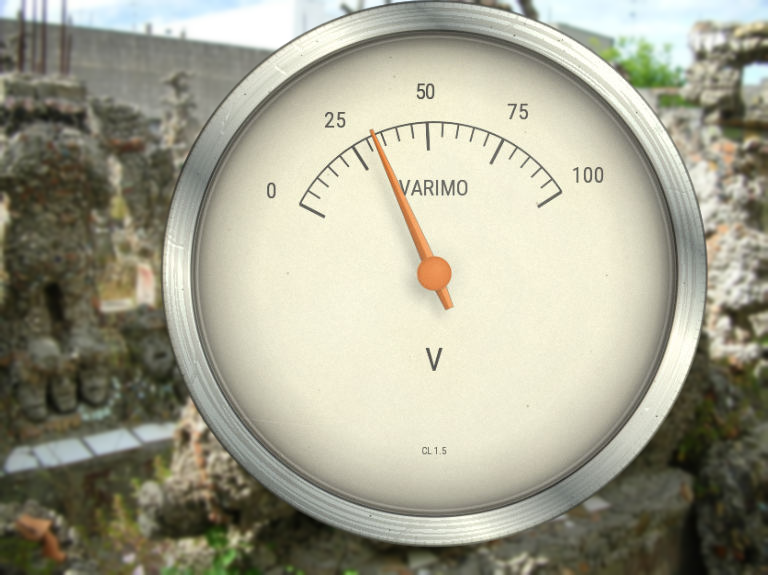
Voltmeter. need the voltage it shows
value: 32.5 V
